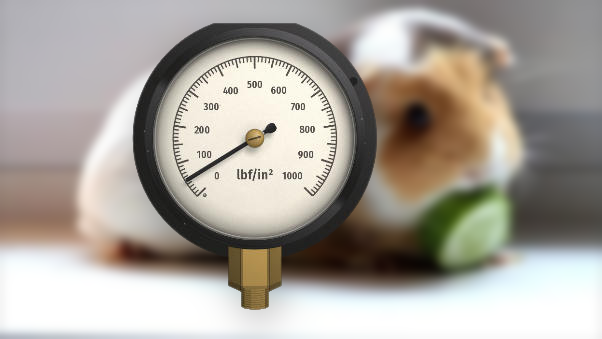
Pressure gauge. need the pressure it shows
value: 50 psi
